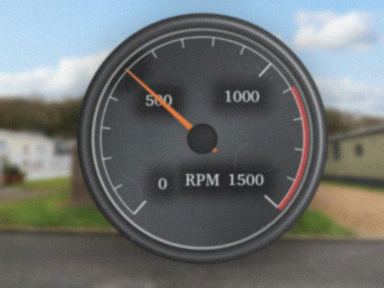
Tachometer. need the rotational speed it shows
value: 500 rpm
